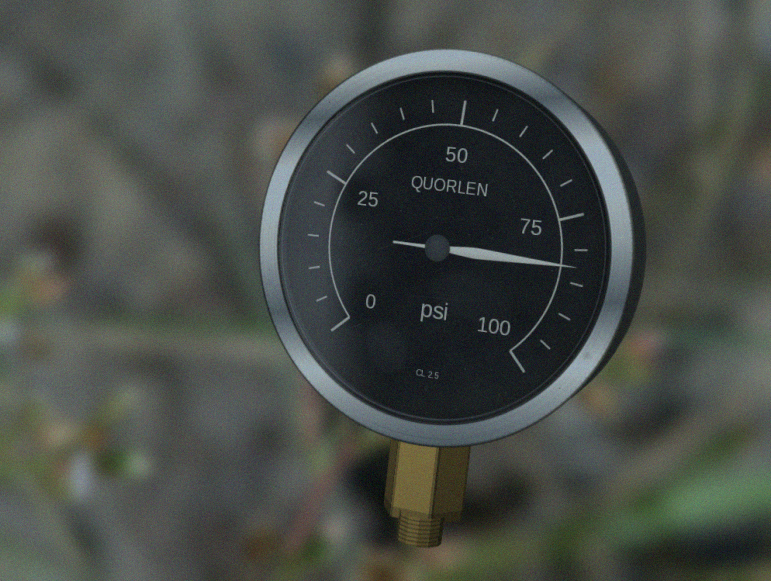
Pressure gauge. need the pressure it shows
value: 82.5 psi
